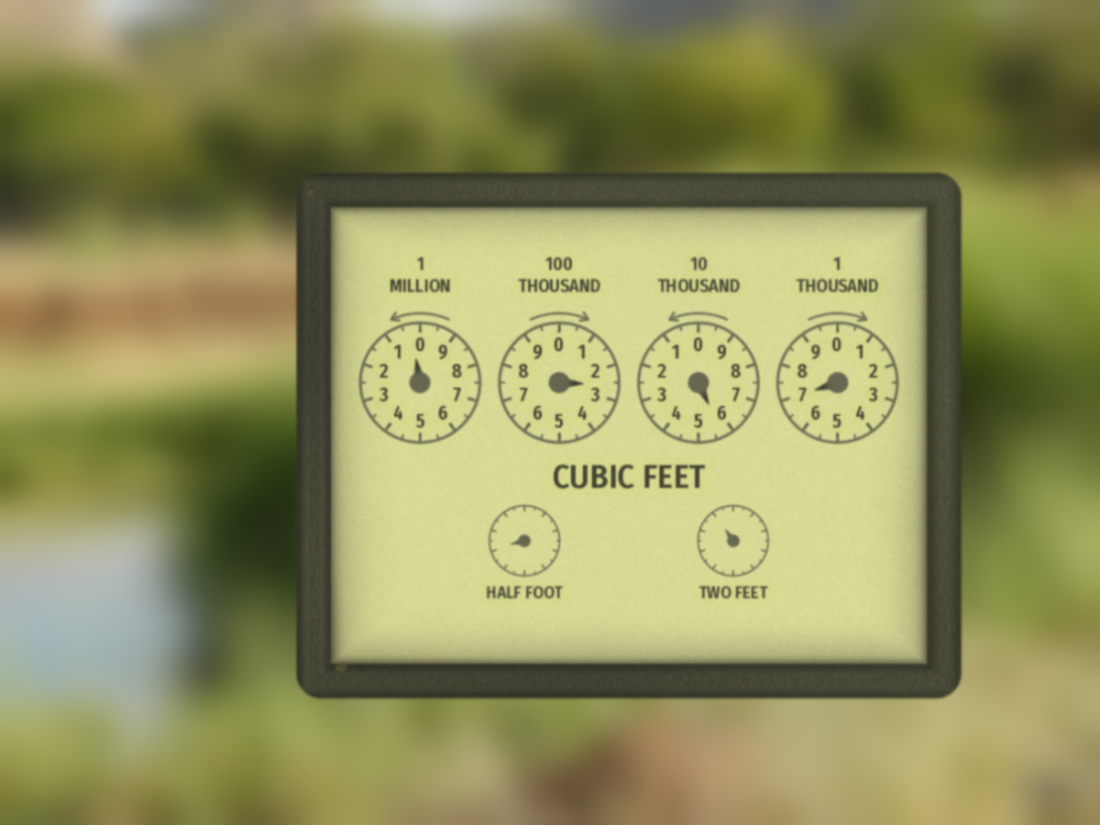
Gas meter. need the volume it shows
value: 25700 ft³
